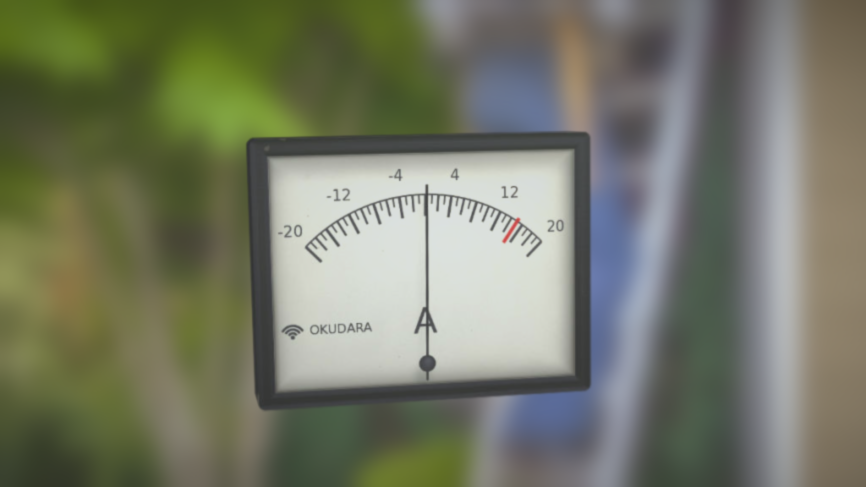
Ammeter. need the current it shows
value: 0 A
